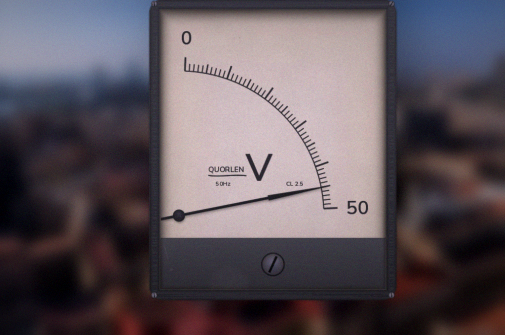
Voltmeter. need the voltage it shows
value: 45 V
